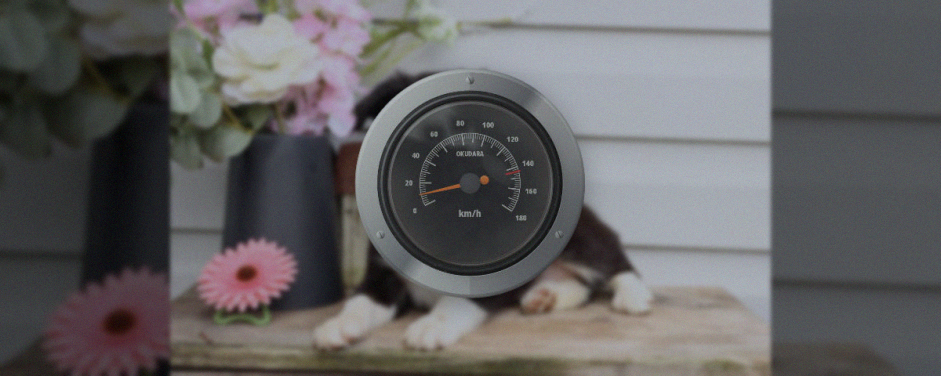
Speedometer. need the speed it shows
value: 10 km/h
